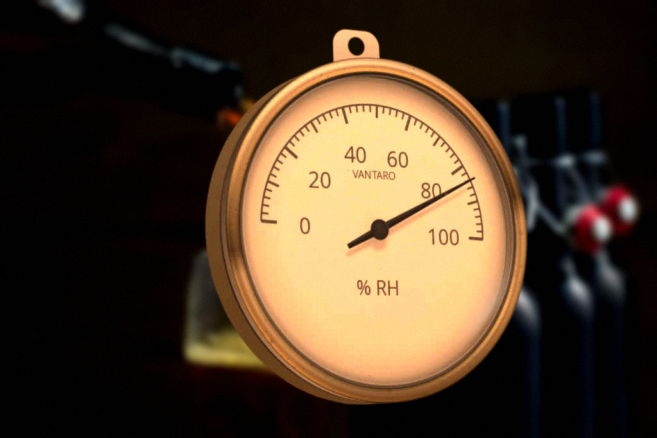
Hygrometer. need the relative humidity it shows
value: 84 %
